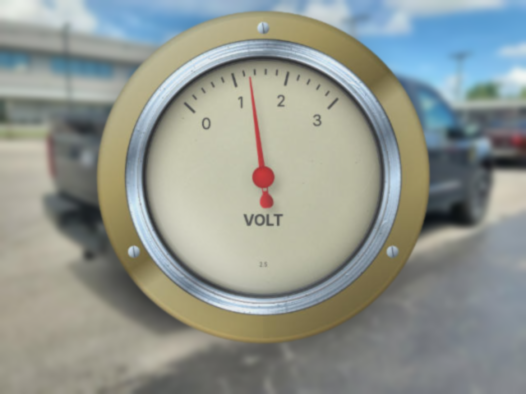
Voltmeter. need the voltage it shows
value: 1.3 V
